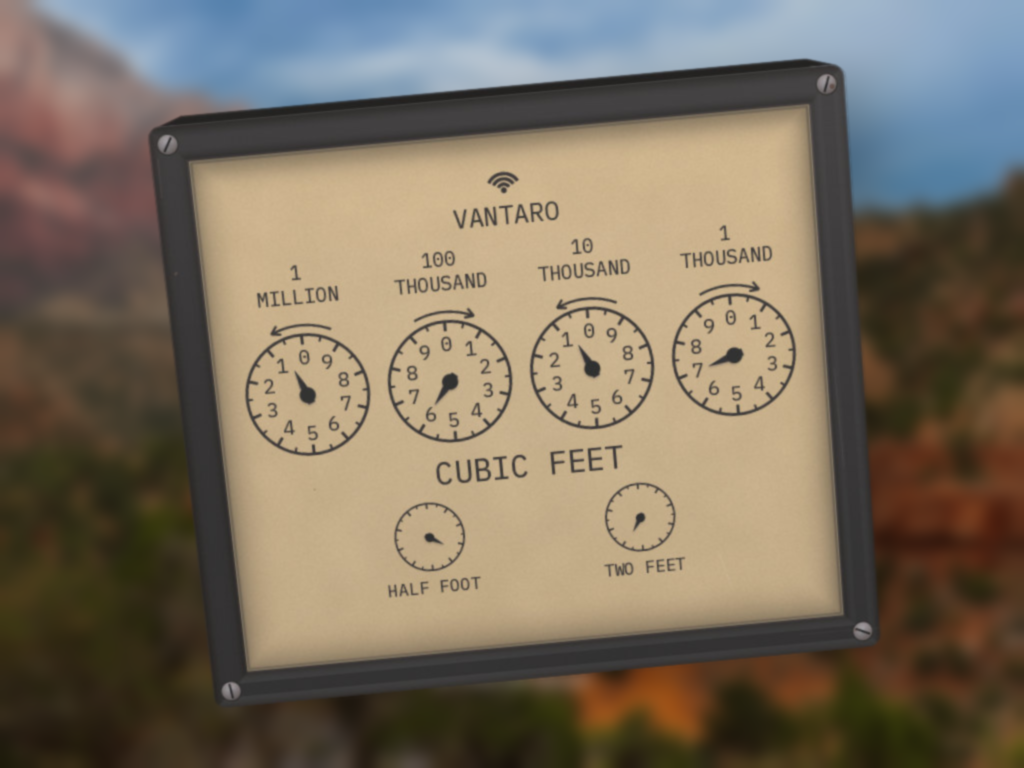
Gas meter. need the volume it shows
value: 60700 ft³
